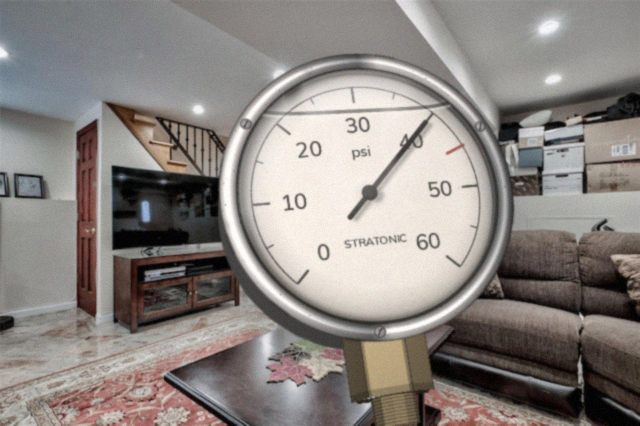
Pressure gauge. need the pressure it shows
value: 40 psi
